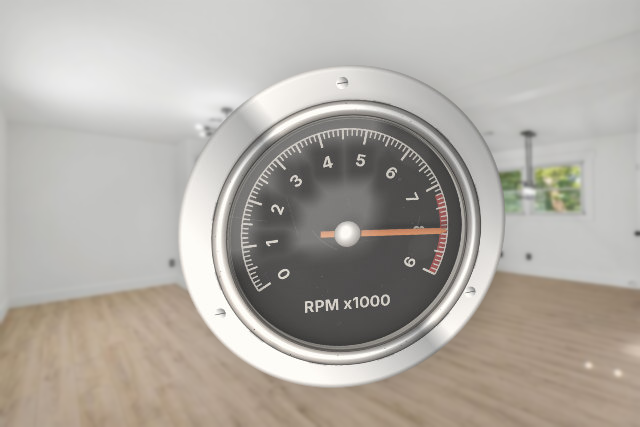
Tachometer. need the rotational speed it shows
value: 8000 rpm
